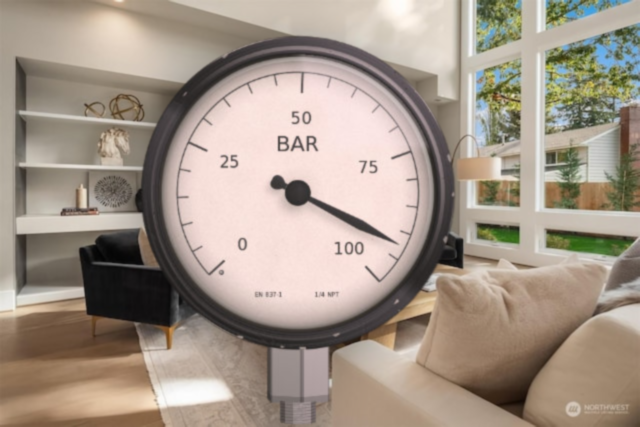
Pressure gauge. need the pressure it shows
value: 92.5 bar
